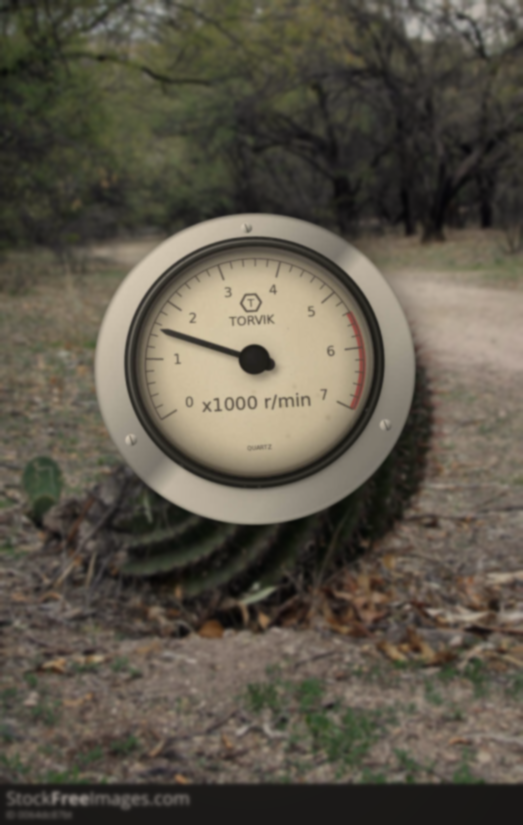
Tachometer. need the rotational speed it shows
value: 1500 rpm
